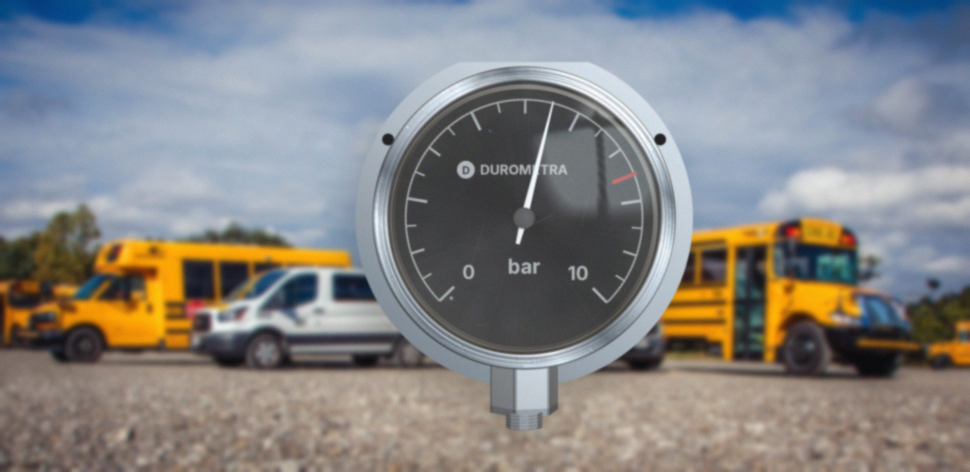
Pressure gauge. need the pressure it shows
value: 5.5 bar
